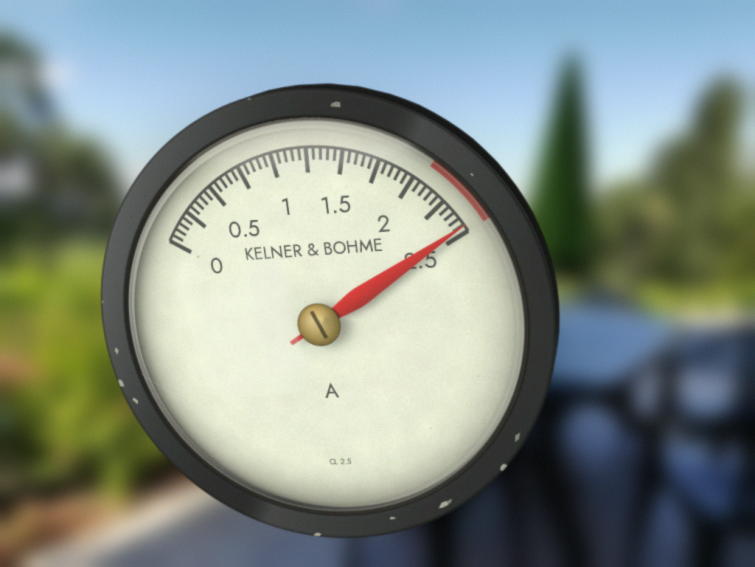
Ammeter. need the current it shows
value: 2.45 A
